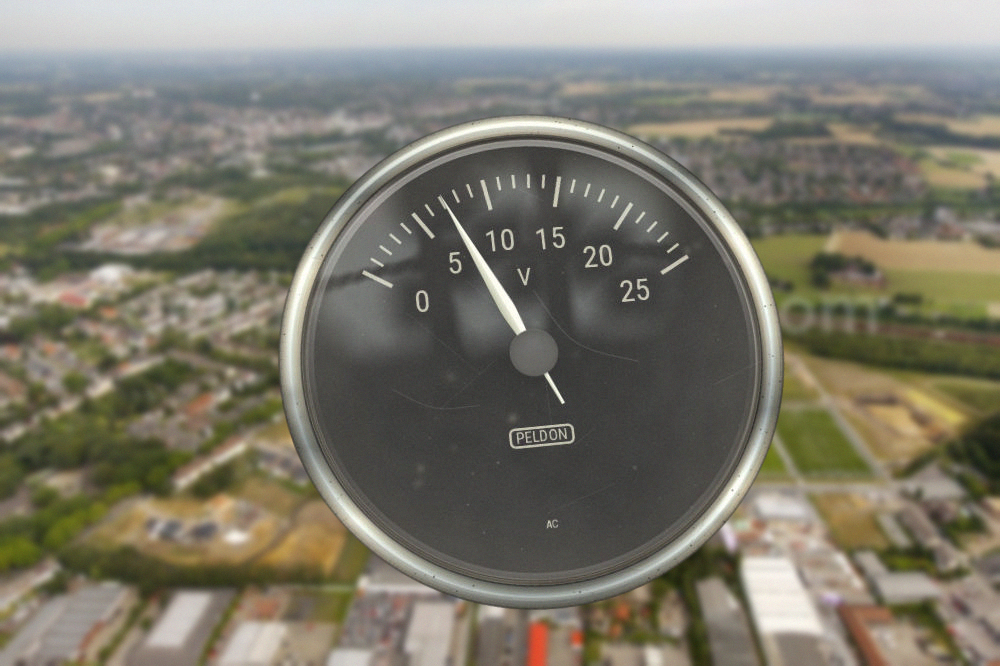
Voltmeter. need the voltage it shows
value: 7 V
